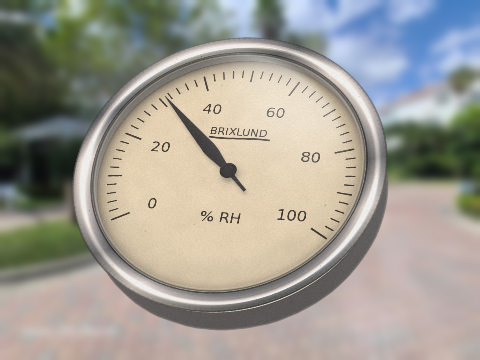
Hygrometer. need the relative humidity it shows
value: 31 %
